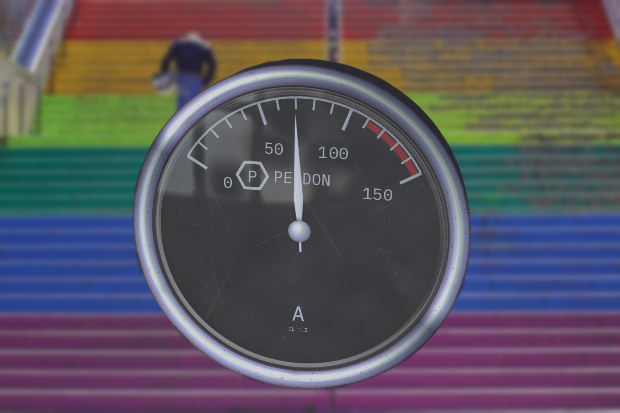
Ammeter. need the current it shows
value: 70 A
